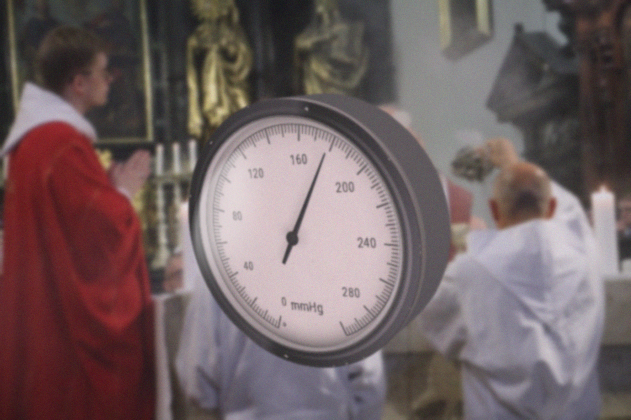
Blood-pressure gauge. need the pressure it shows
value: 180 mmHg
